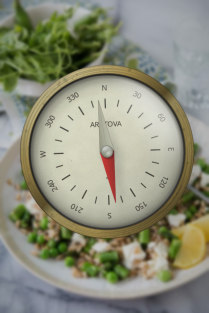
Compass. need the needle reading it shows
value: 172.5 °
